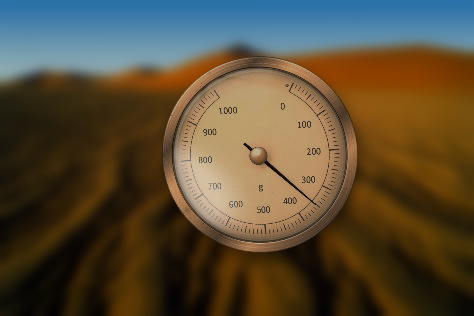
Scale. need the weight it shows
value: 350 g
